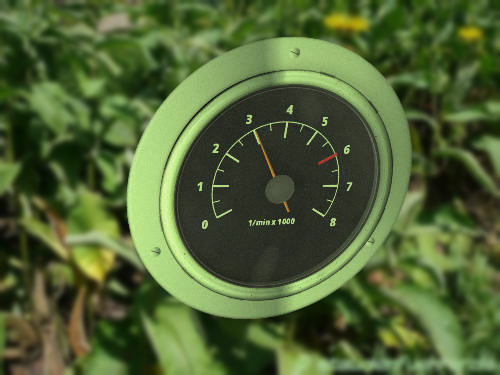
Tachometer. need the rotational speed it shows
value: 3000 rpm
